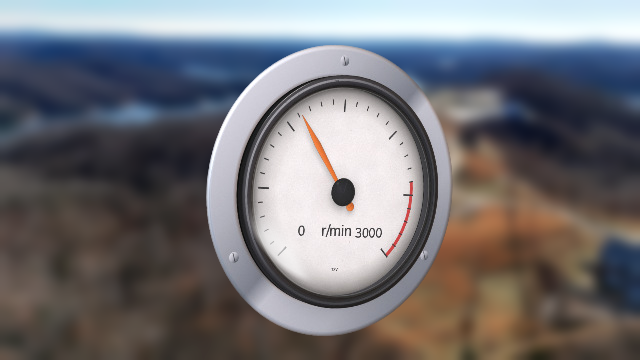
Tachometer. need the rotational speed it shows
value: 1100 rpm
